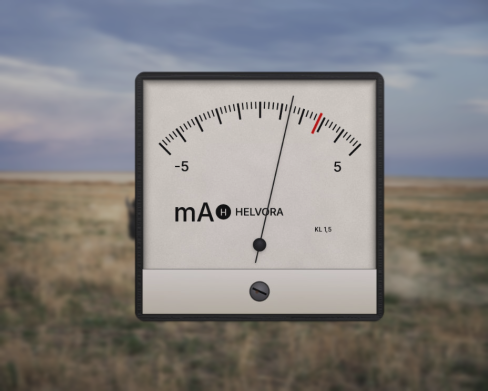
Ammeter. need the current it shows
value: 1.4 mA
